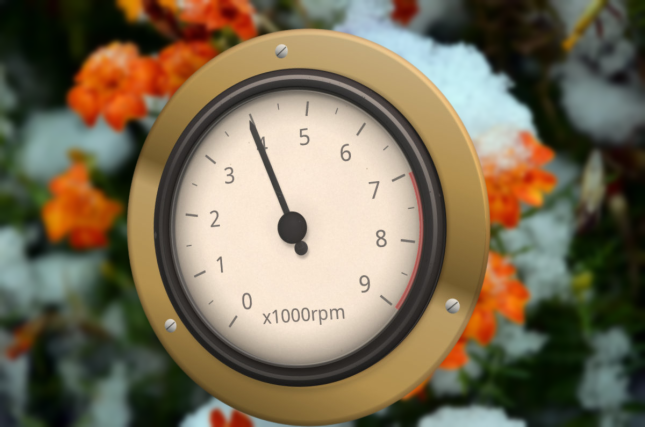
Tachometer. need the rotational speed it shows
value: 4000 rpm
